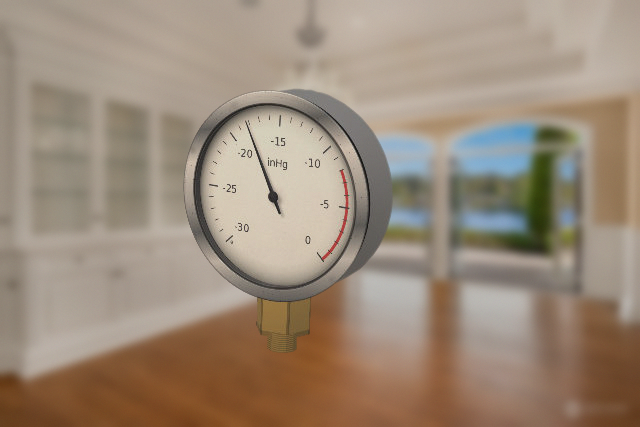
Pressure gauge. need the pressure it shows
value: -18 inHg
